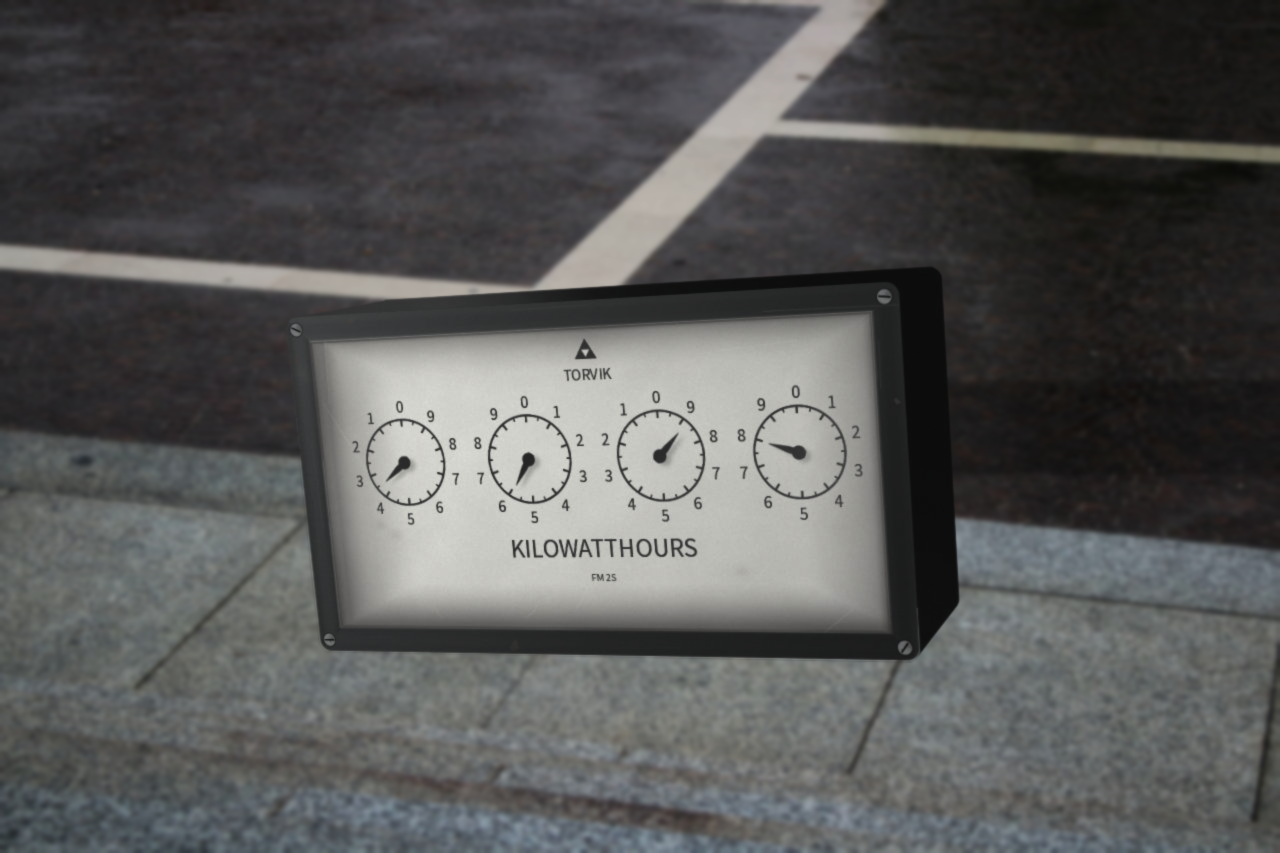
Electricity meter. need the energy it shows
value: 3588 kWh
